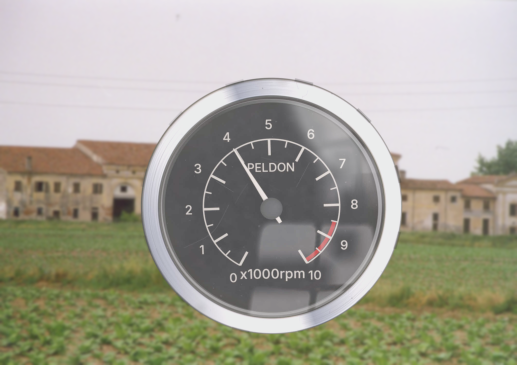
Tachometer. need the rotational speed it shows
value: 4000 rpm
